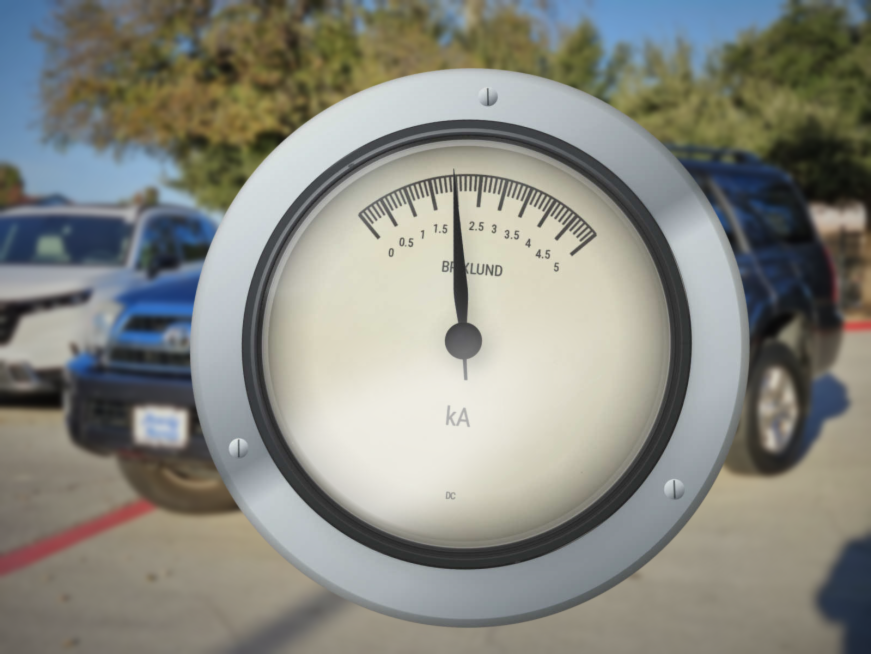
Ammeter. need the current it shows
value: 2 kA
